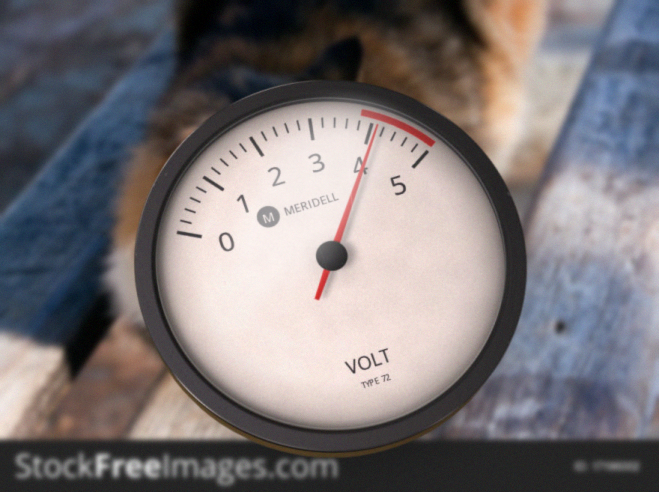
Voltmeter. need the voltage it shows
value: 4.1 V
